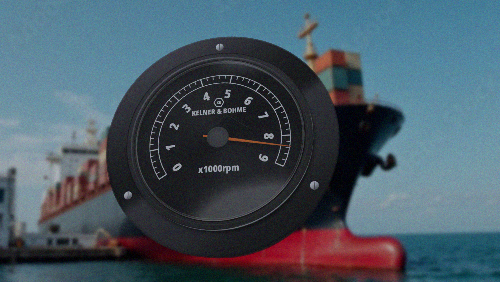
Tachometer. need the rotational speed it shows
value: 8400 rpm
